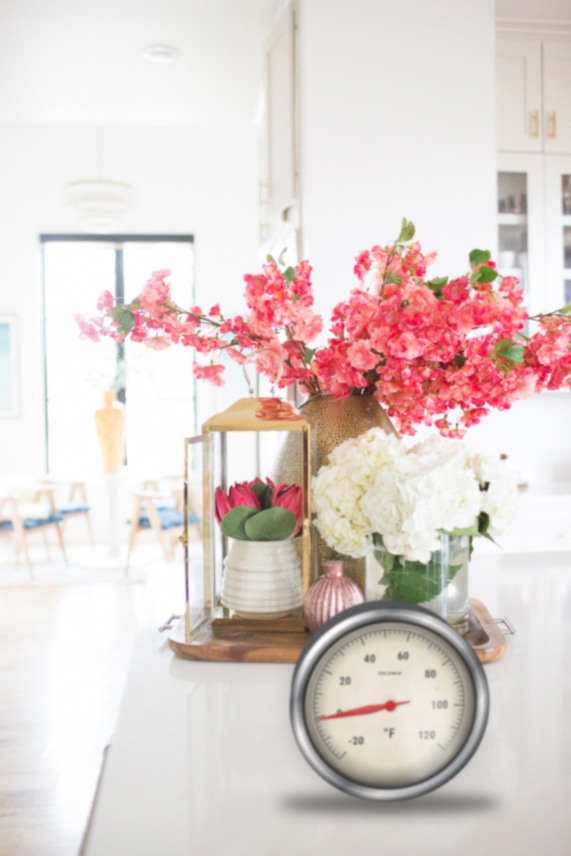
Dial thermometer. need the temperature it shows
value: 0 °F
